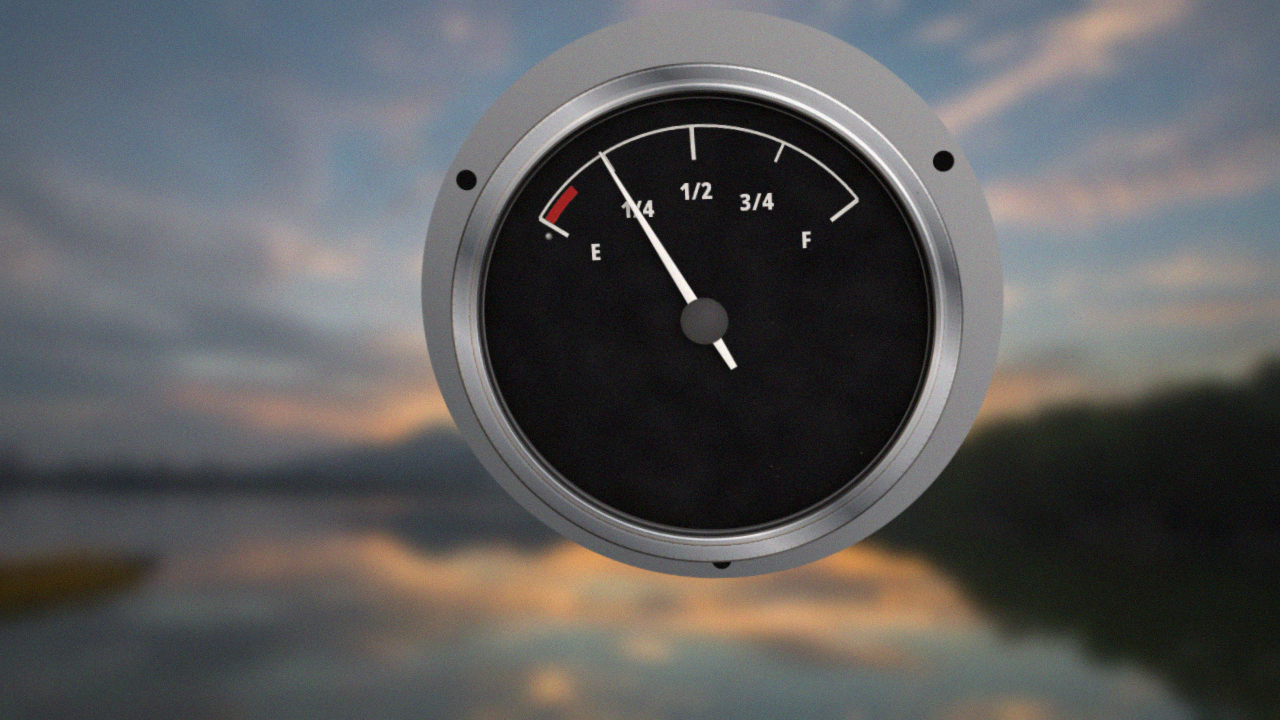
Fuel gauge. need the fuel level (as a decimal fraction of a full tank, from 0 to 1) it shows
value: 0.25
